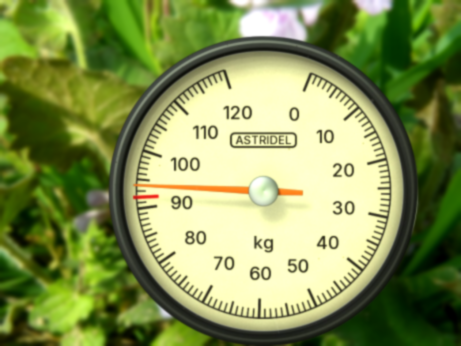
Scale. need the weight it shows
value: 94 kg
